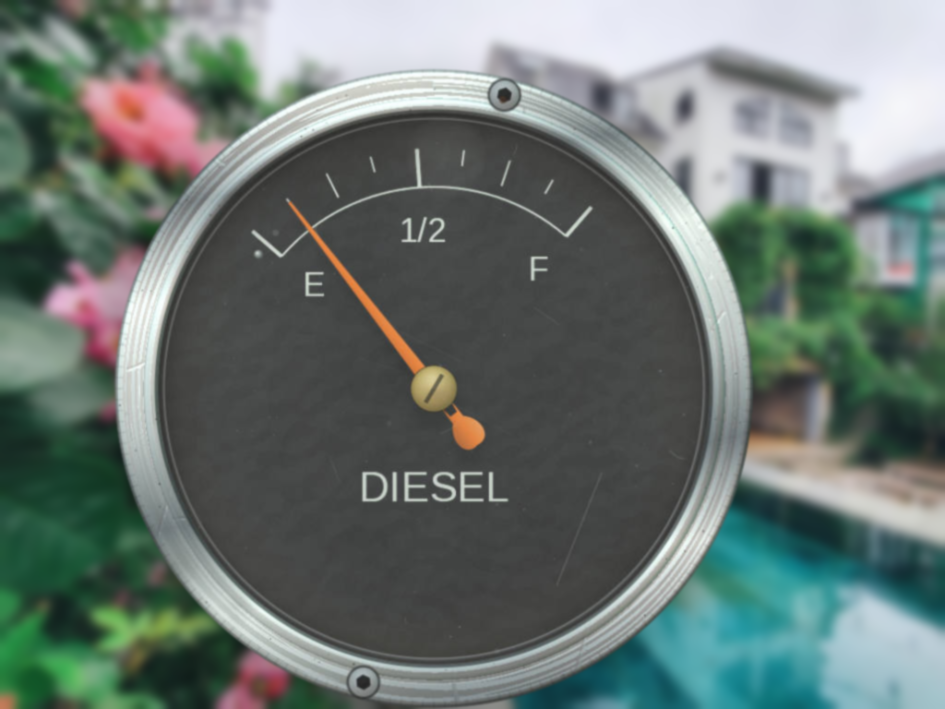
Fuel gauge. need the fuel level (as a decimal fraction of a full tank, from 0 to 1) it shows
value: 0.125
